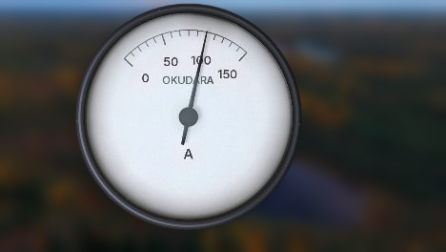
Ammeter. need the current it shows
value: 100 A
